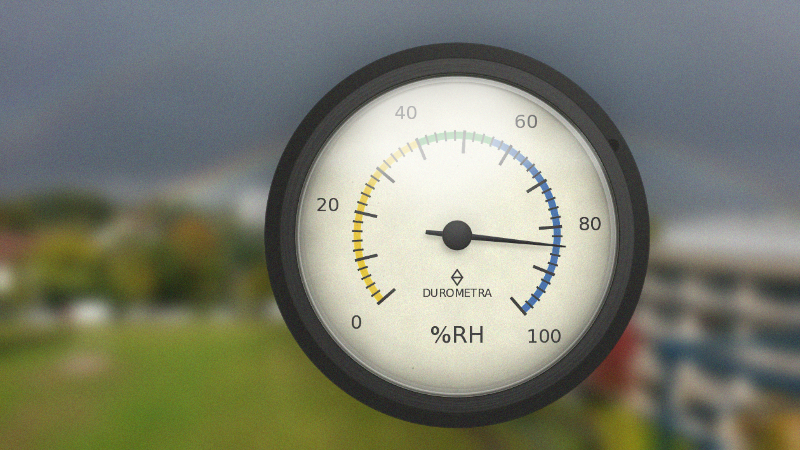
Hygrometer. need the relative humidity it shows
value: 84 %
